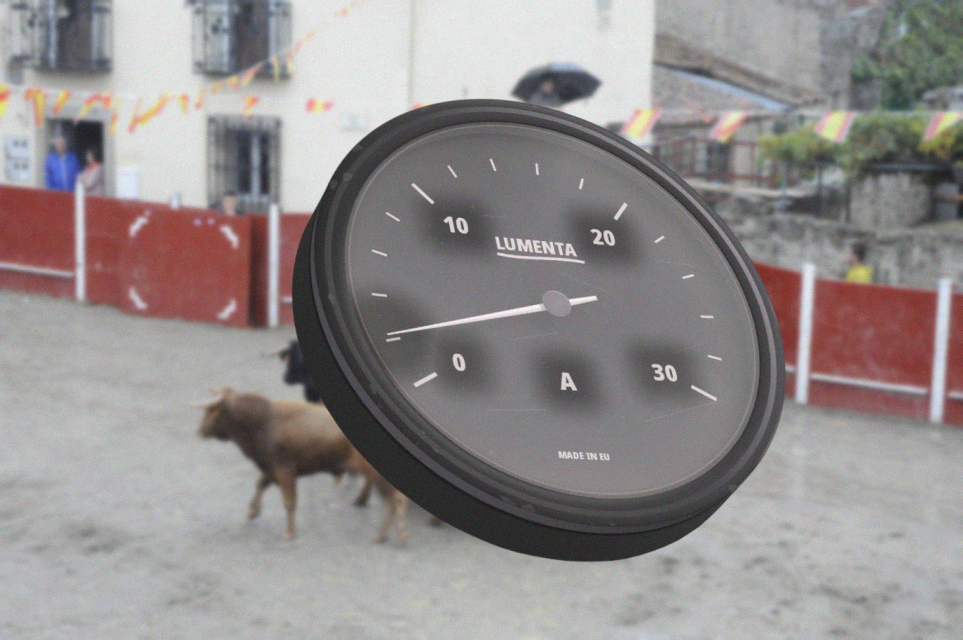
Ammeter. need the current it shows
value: 2 A
